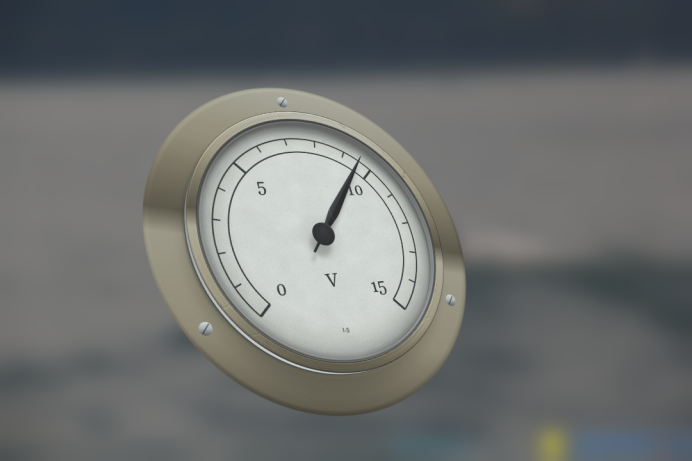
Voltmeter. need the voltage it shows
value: 9.5 V
